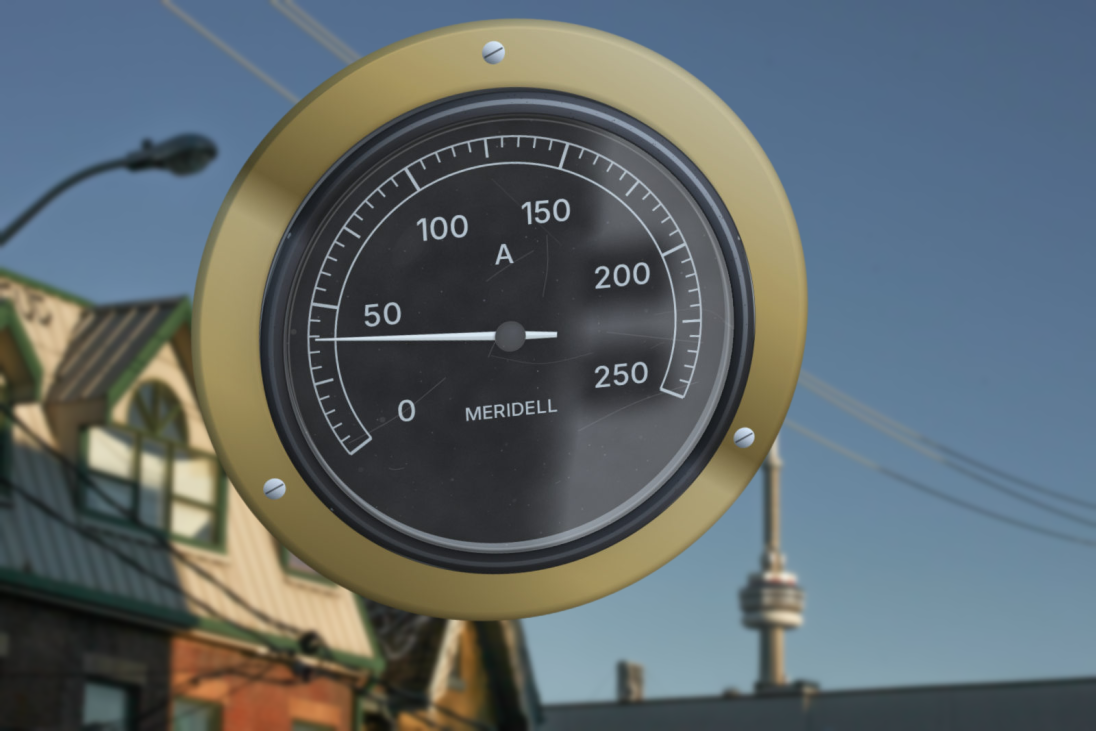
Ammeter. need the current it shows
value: 40 A
